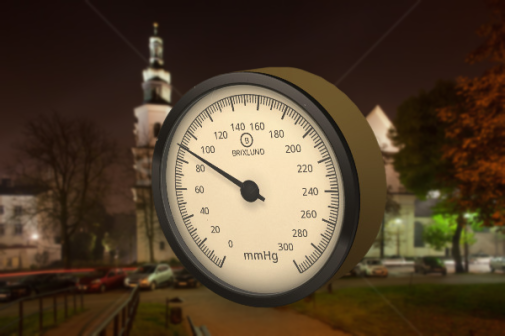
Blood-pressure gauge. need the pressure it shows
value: 90 mmHg
